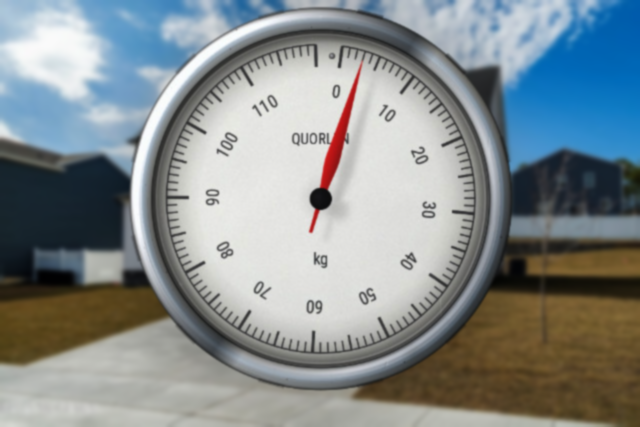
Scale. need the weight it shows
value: 3 kg
